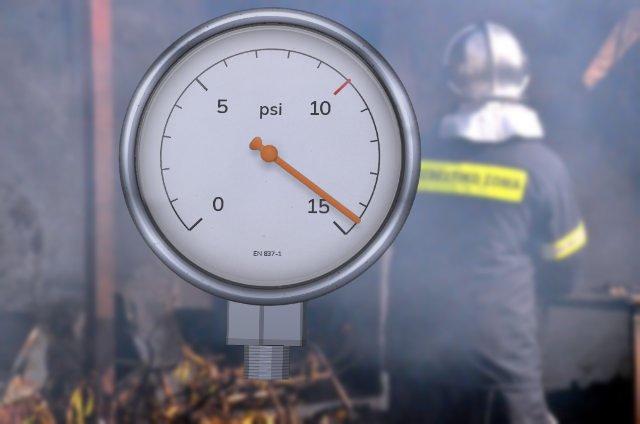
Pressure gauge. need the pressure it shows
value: 14.5 psi
